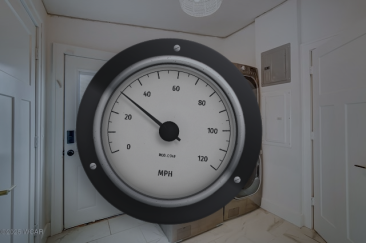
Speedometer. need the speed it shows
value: 30 mph
